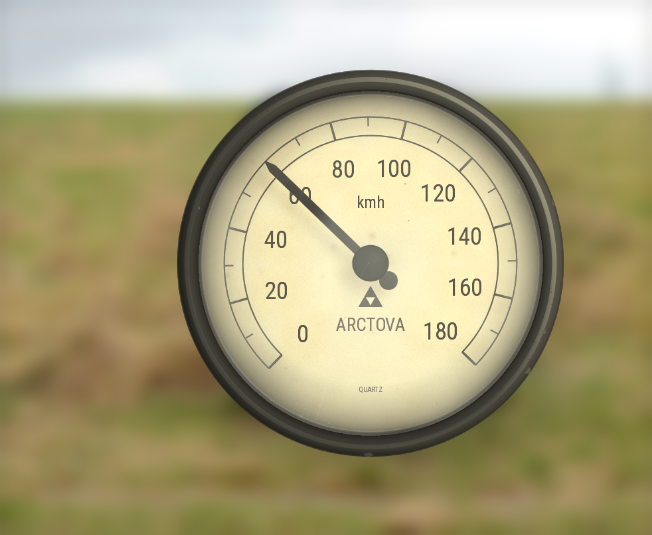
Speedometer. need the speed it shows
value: 60 km/h
